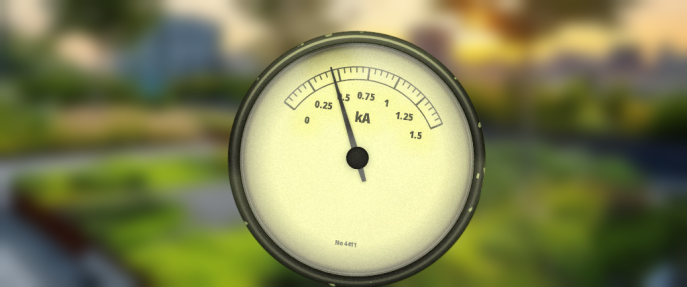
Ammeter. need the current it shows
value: 0.45 kA
